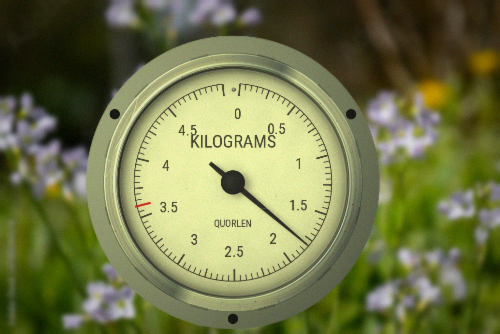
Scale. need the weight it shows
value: 1.8 kg
